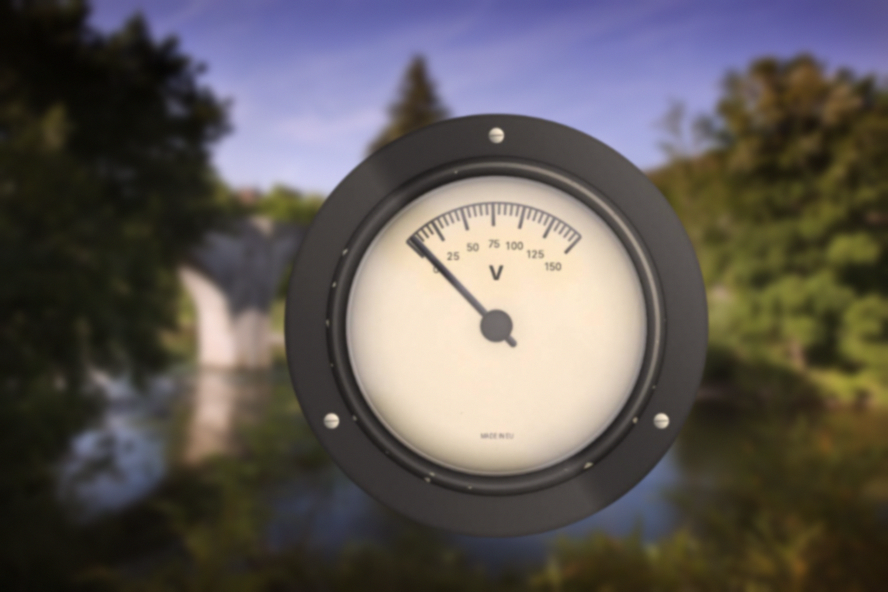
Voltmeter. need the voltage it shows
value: 5 V
